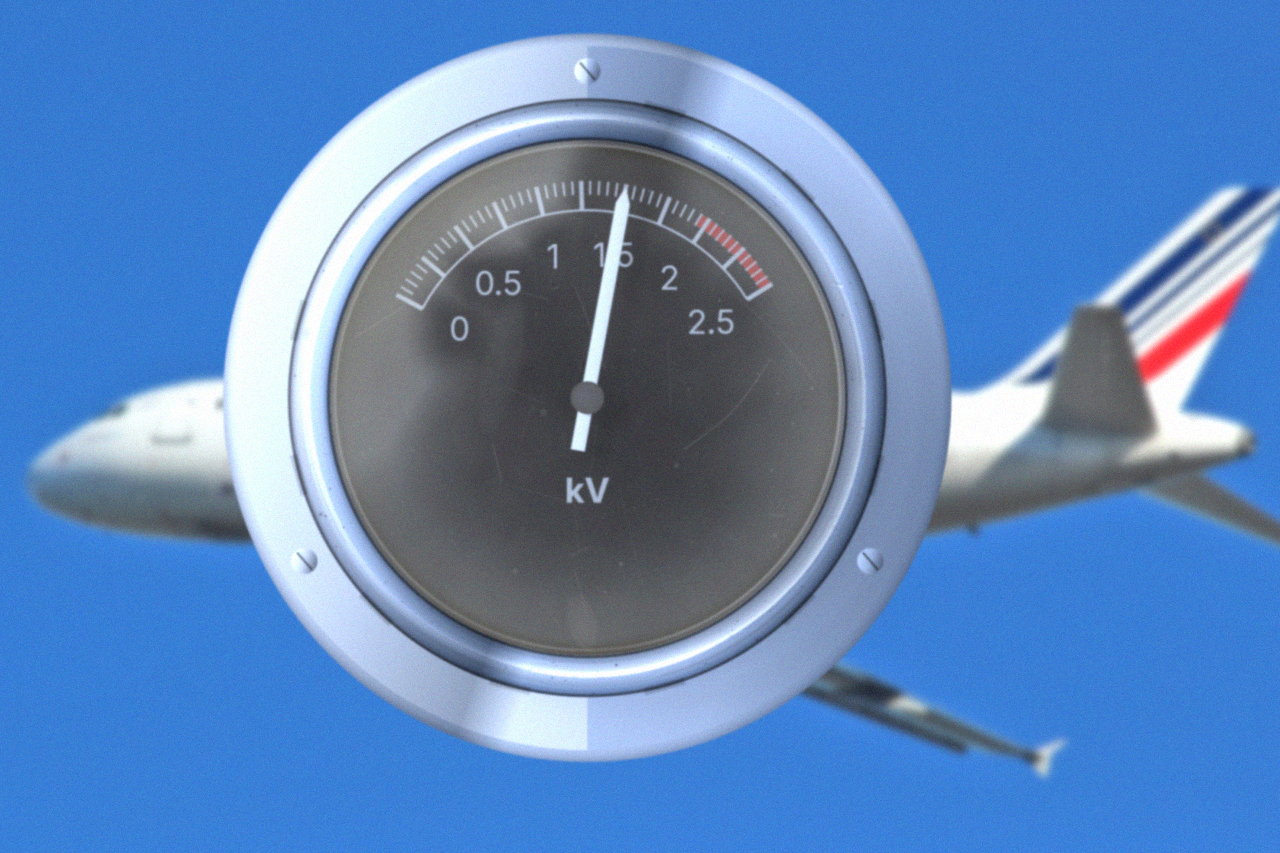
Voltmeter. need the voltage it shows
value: 1.5 kV
